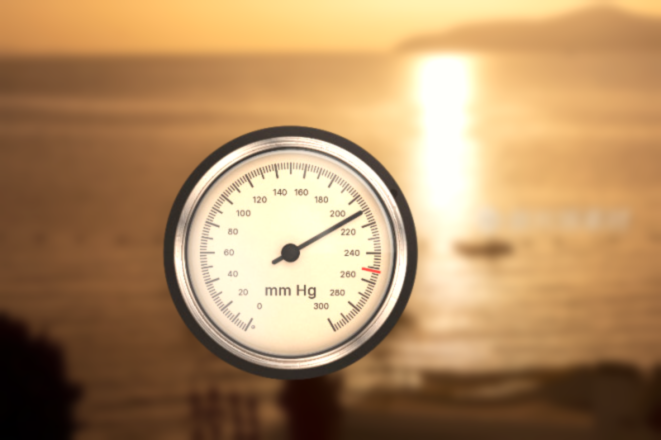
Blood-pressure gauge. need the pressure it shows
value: 210 mmHg
